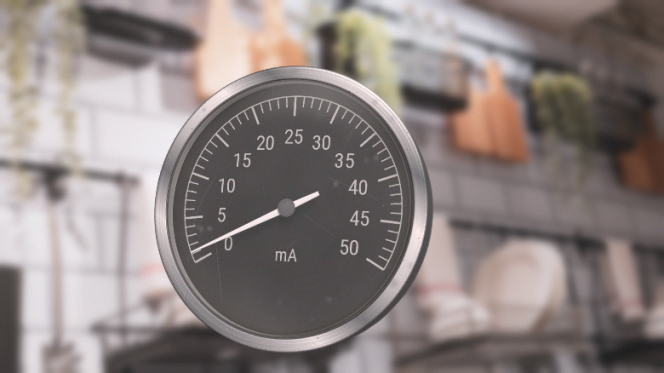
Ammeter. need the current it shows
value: 1 mA
